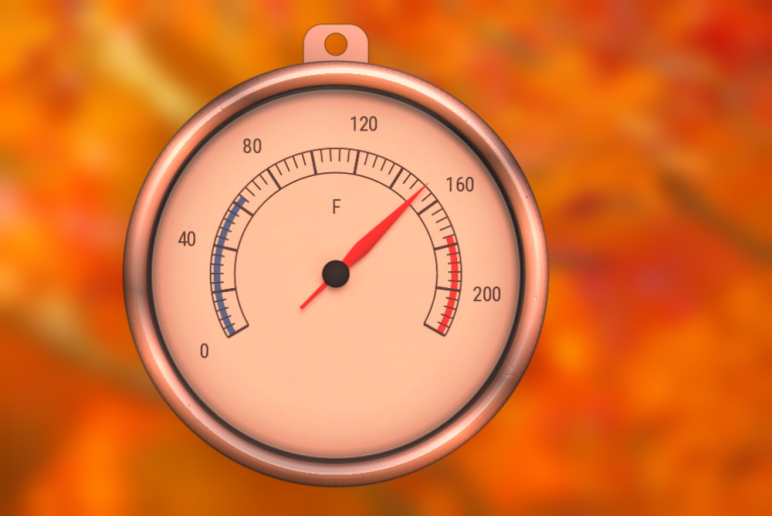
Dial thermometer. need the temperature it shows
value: 152 °F
